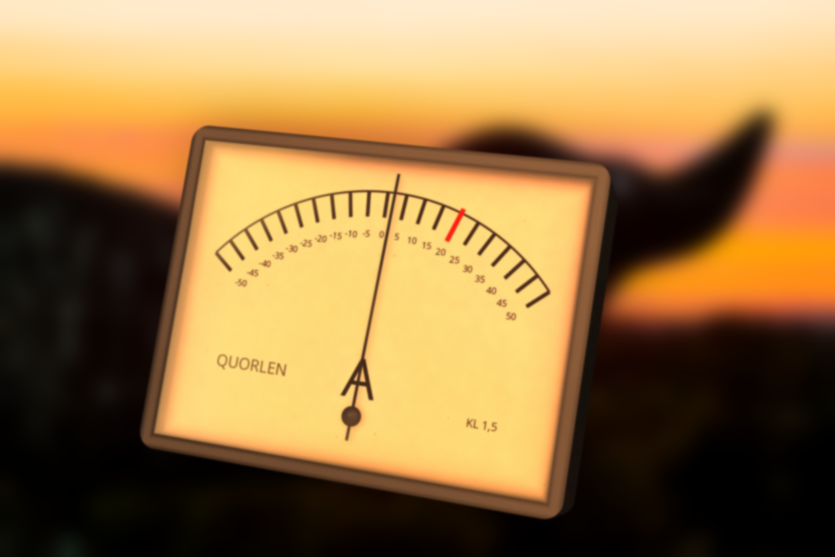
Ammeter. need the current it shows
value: 2.5 A
